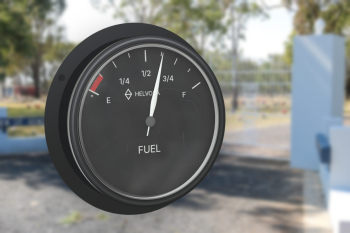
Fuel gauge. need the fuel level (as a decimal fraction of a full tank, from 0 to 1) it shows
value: 0.625
